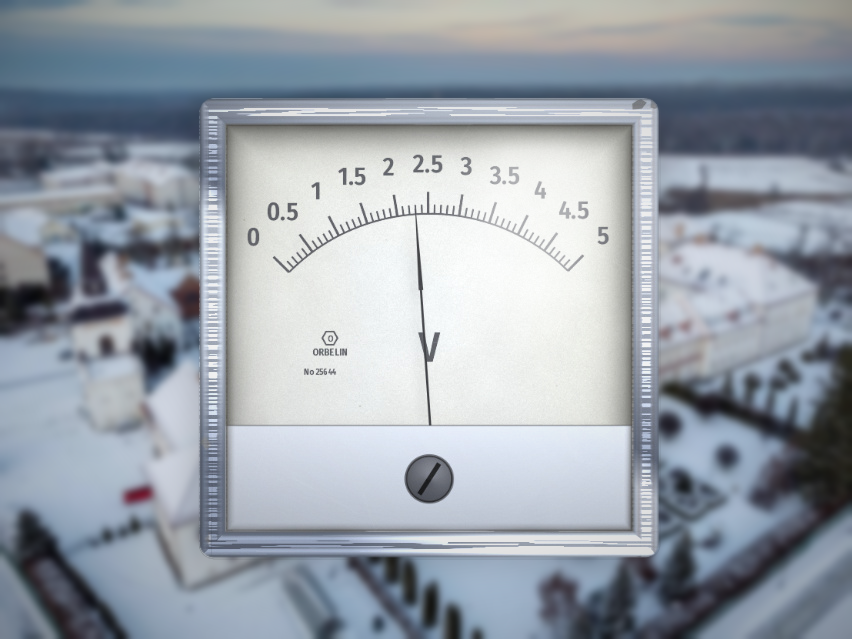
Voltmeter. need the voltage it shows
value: 2.3 V
